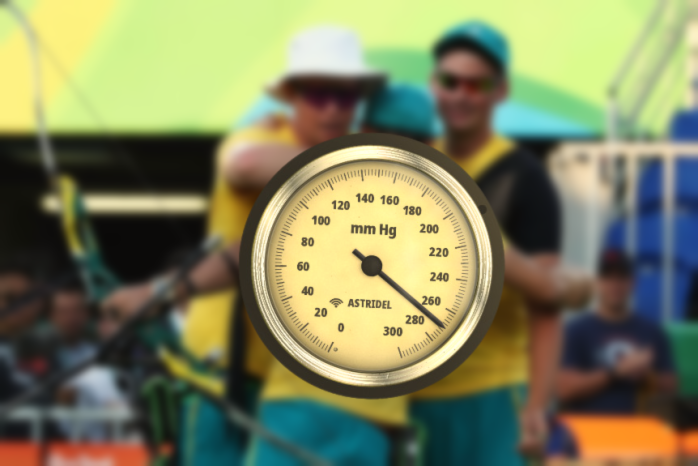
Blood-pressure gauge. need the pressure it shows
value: 270 mmHg
